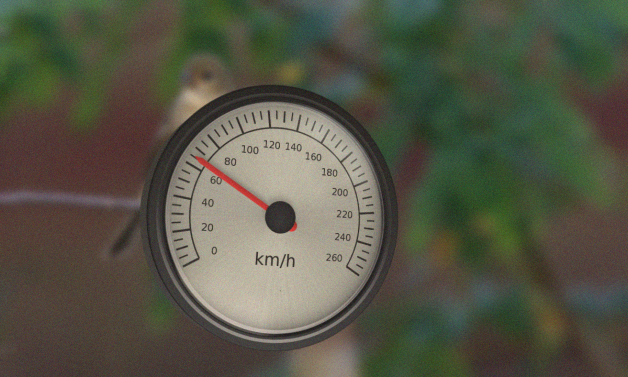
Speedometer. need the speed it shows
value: 65 km/h
